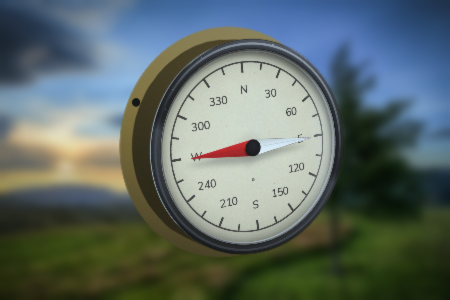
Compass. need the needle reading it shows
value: 270 °
